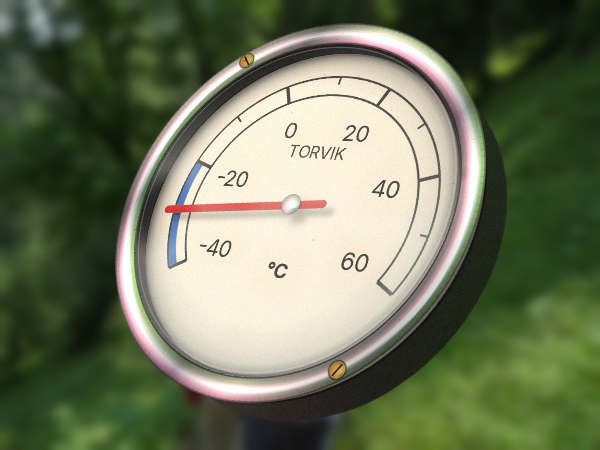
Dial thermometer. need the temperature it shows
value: -30 °C
